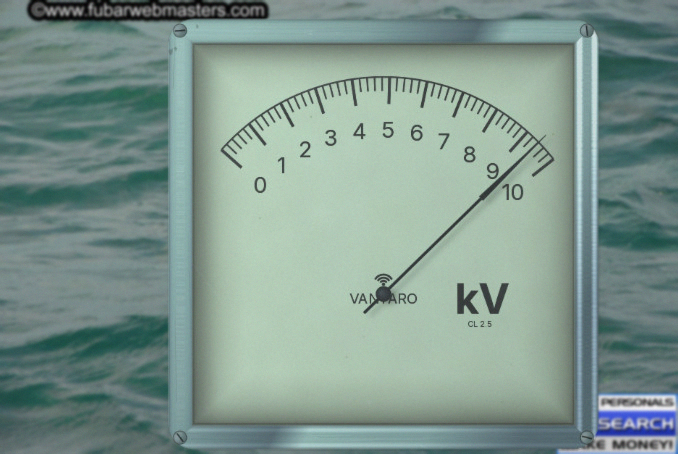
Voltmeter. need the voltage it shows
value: 9.4 kV
